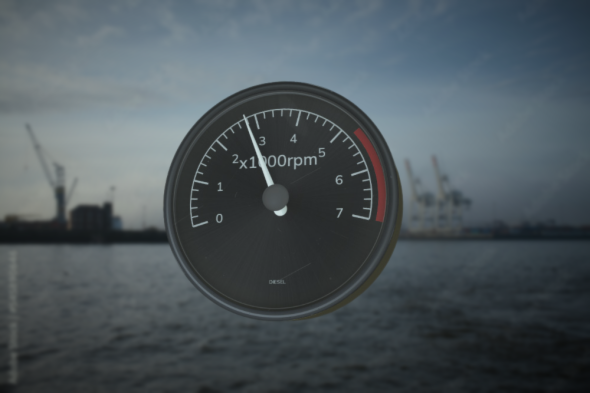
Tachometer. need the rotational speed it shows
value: 2800 rpm
